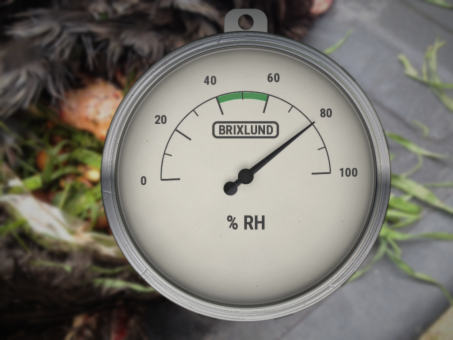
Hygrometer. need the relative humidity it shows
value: 80 %
